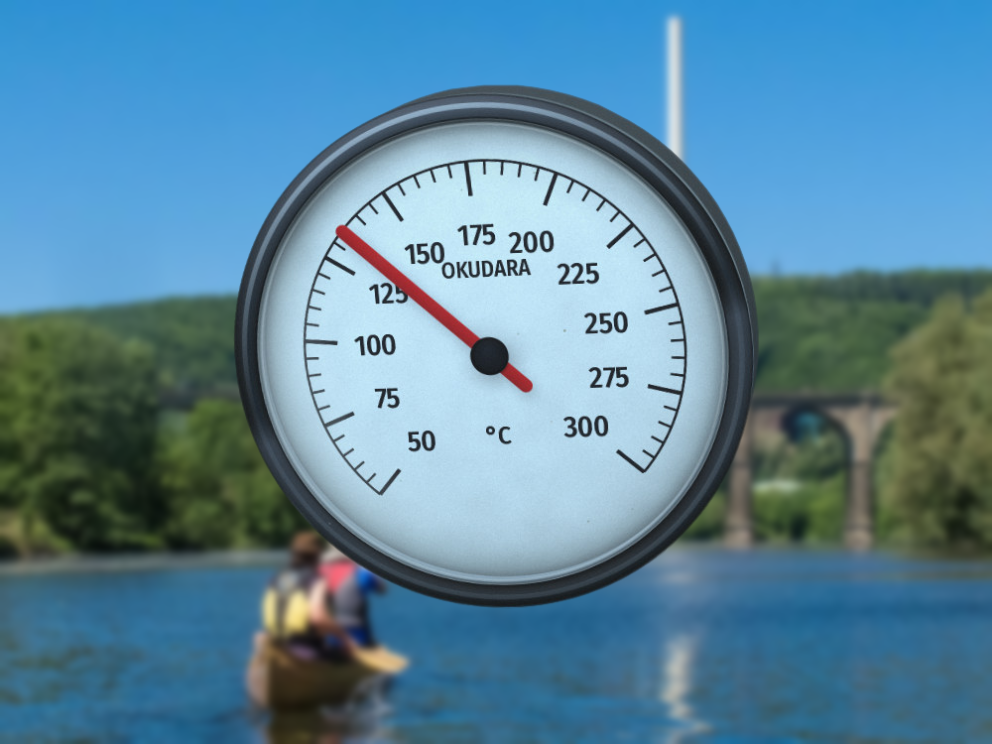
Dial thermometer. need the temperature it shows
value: 135 °C
